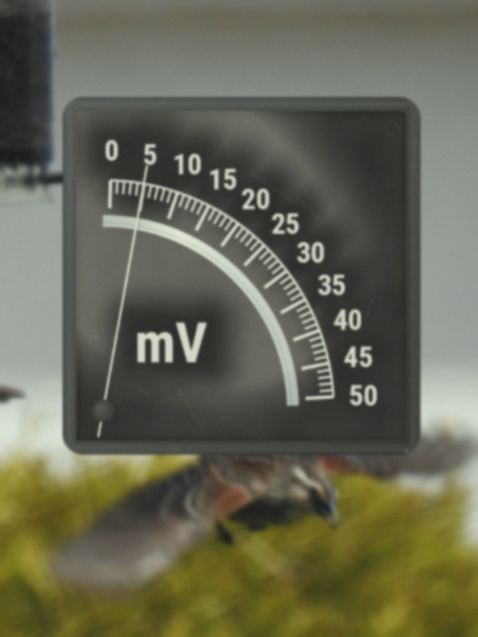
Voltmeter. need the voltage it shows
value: 5 mV
